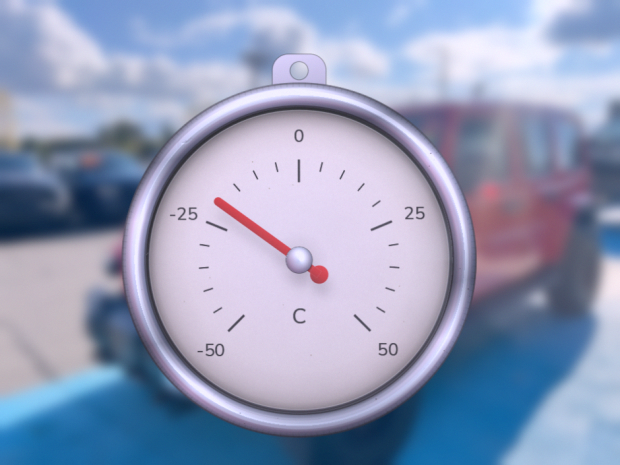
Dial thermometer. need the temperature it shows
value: -20 °C
